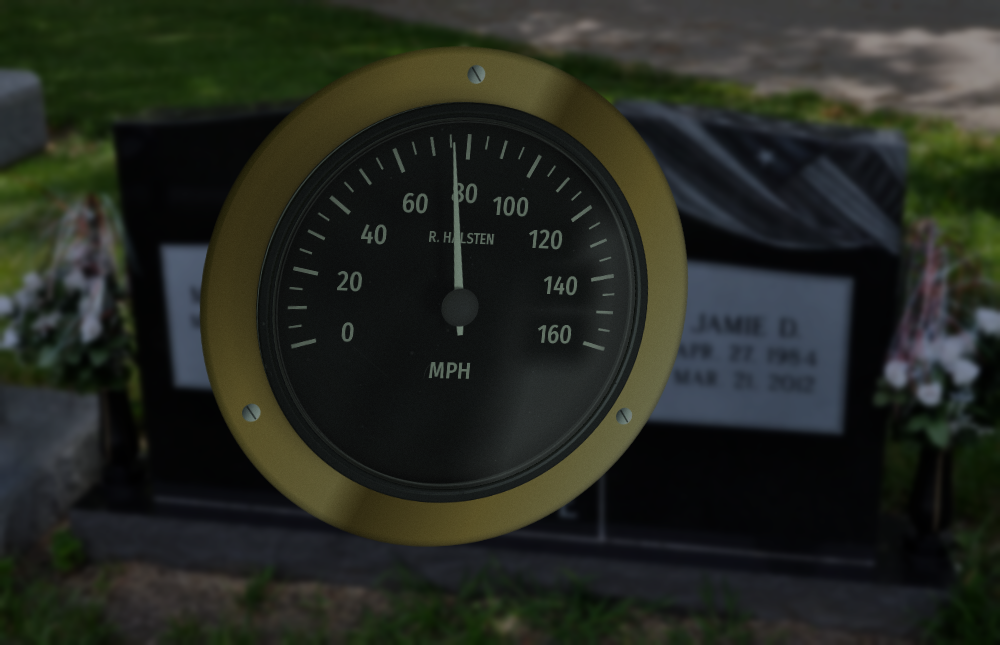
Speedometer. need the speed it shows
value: 75 mph
